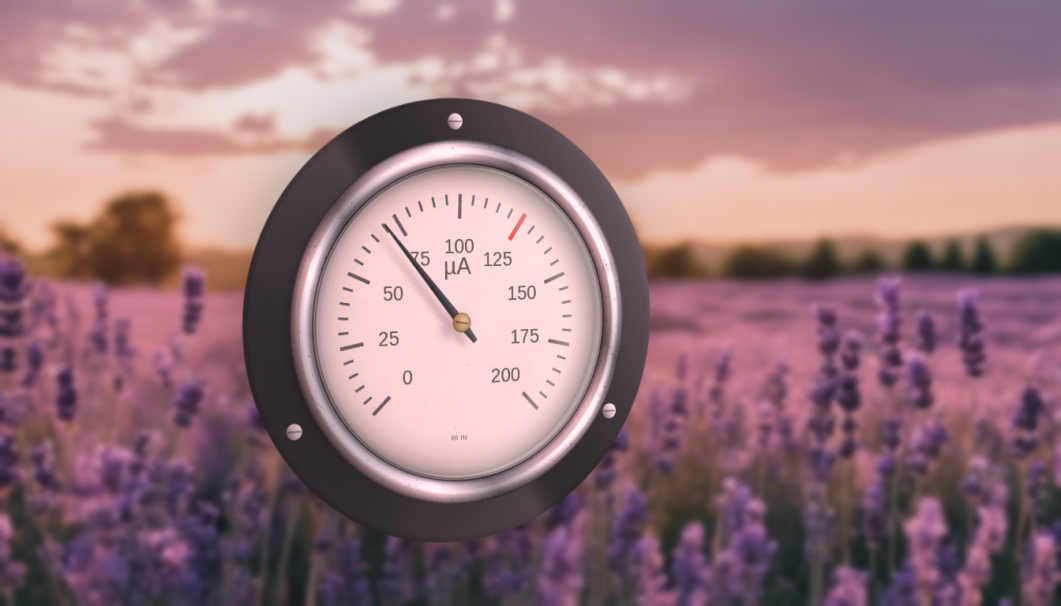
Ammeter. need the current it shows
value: 70 µA
